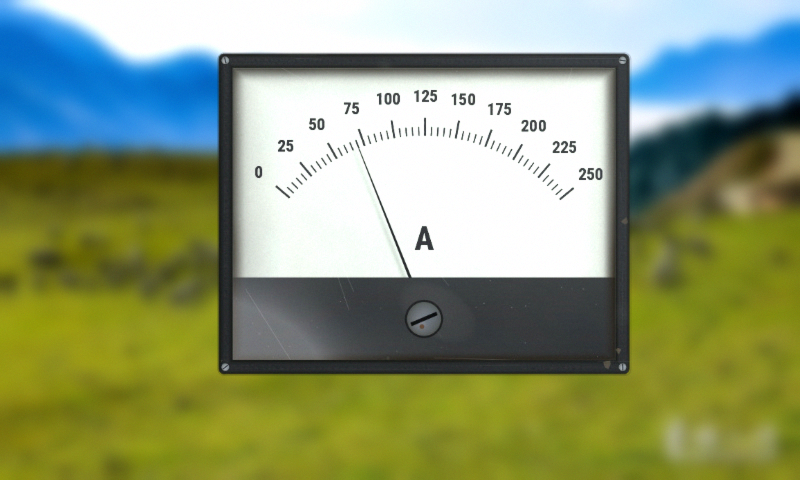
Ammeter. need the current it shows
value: 70 A
